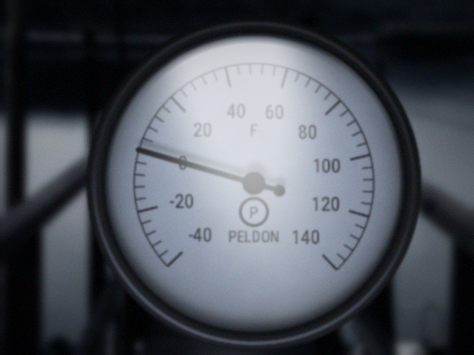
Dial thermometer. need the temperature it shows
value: 0 °F
